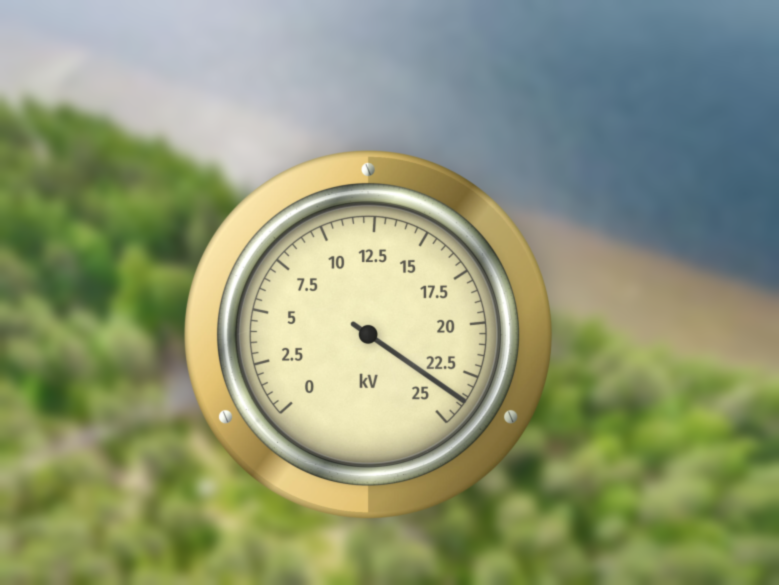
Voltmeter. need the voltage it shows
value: 23.75 kV
